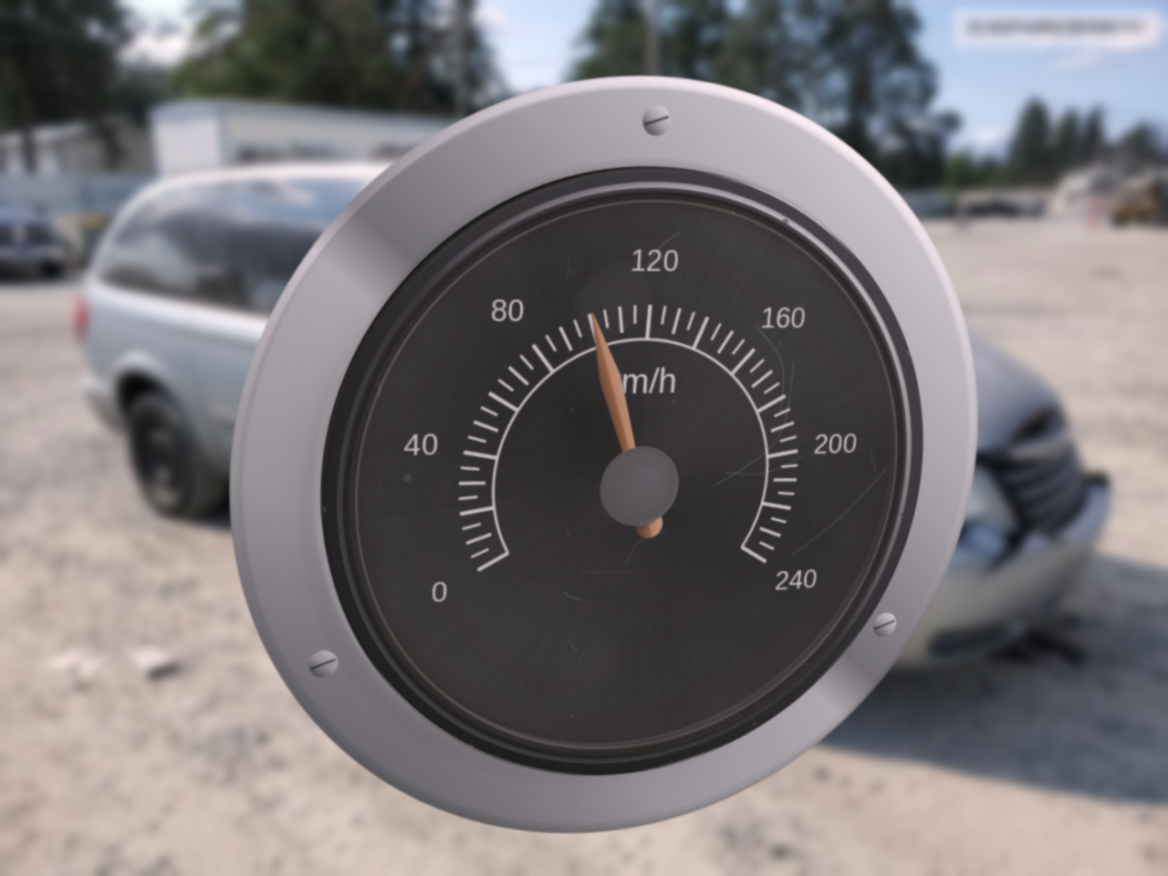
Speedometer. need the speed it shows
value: 100 km/h
